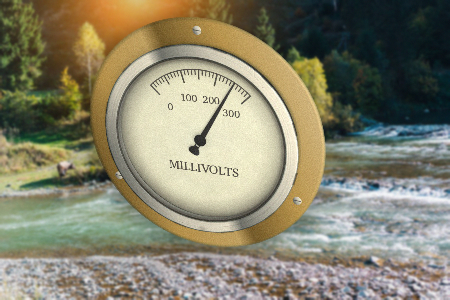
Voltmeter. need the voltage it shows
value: 250 mV
